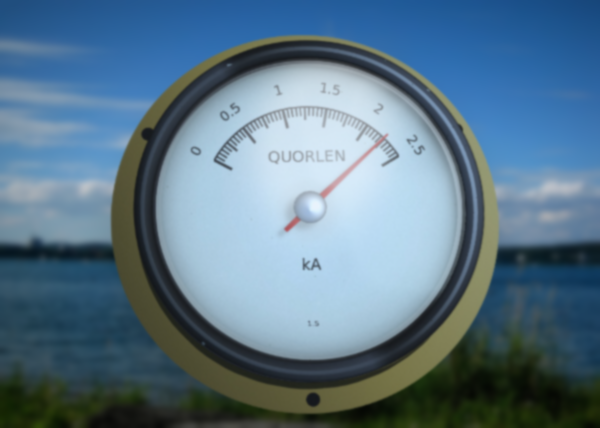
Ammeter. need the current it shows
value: 2.25 kA
